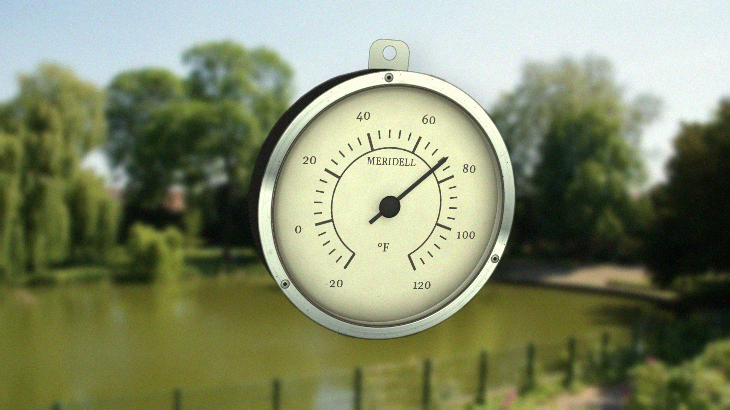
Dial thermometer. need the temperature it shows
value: 72 °F
